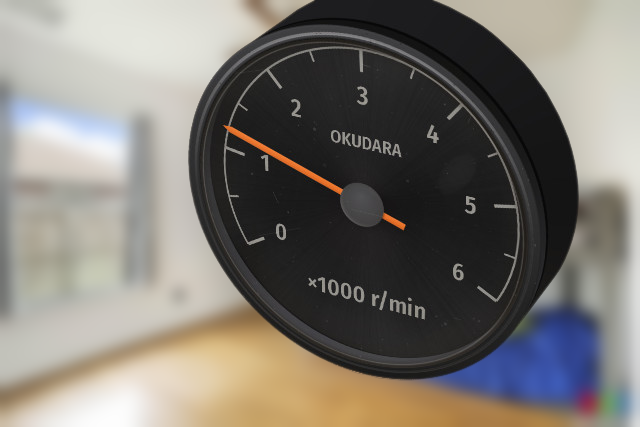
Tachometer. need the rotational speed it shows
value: 1250 rpm
